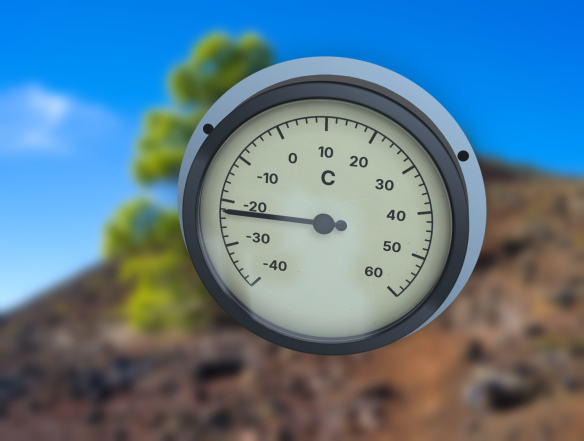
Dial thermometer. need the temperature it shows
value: -22 °C
